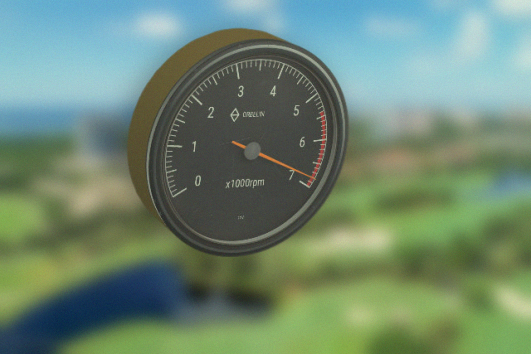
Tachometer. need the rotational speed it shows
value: 6800 rpm
